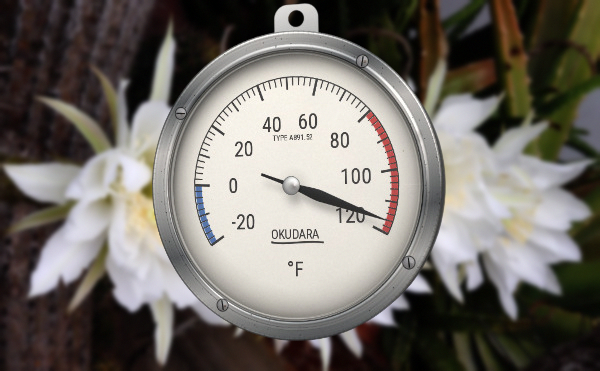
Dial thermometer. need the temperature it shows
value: 116 °F
